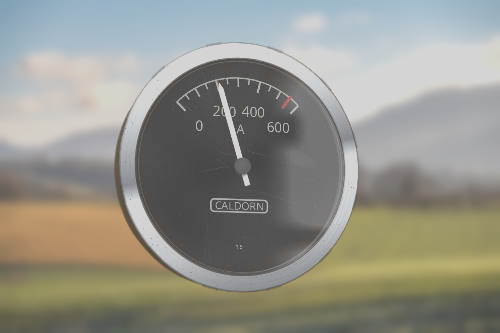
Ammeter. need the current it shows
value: 200 A
